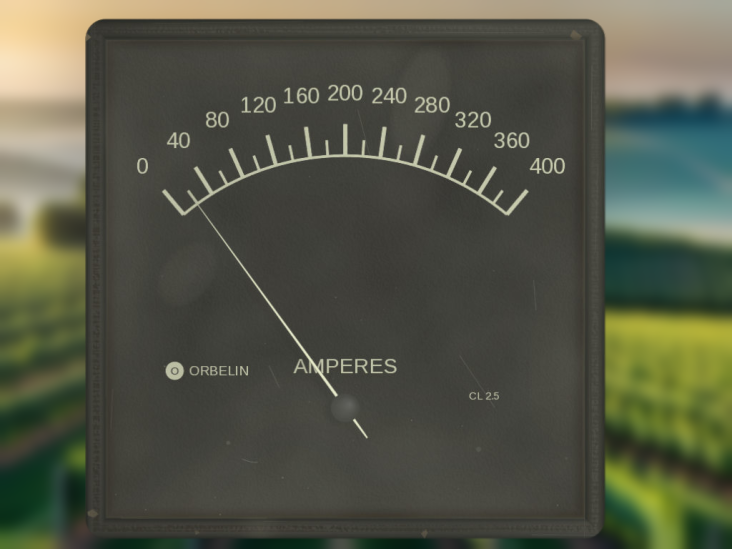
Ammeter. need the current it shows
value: 20 A
